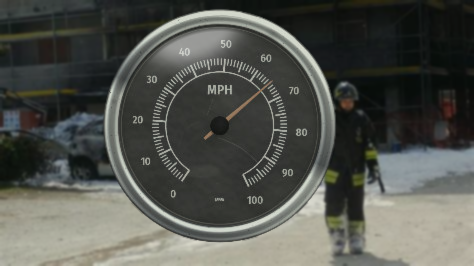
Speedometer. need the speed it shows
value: 65 mph
